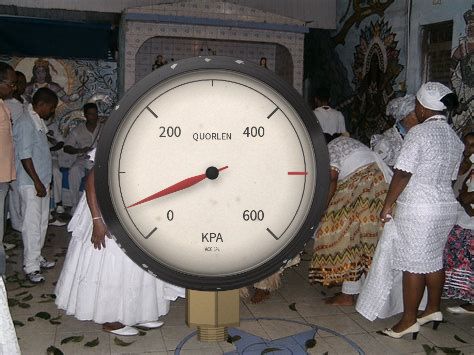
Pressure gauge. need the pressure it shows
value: 50 kPa
